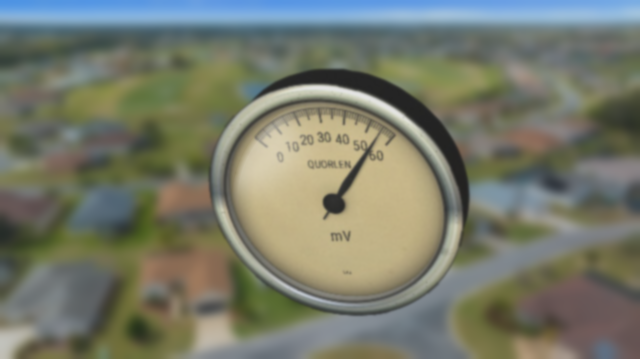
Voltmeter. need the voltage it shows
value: 55 mV
